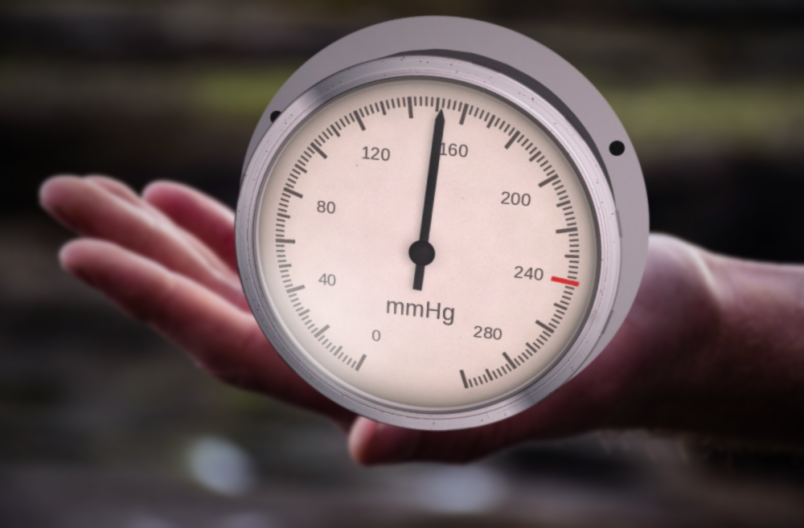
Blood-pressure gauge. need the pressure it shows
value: 152 mmHg
